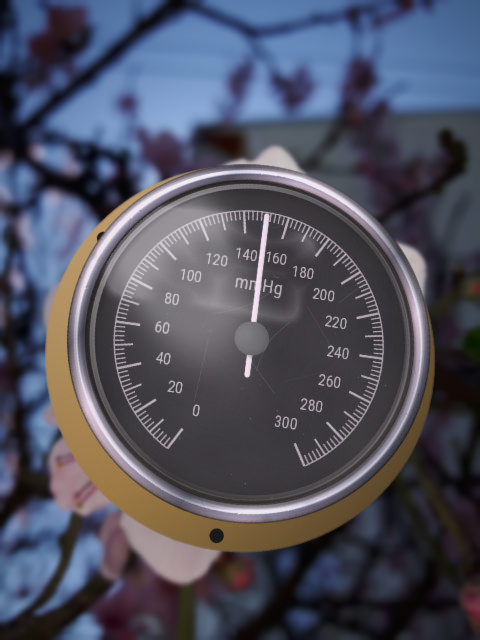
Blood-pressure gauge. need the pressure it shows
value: 150 mmHg
